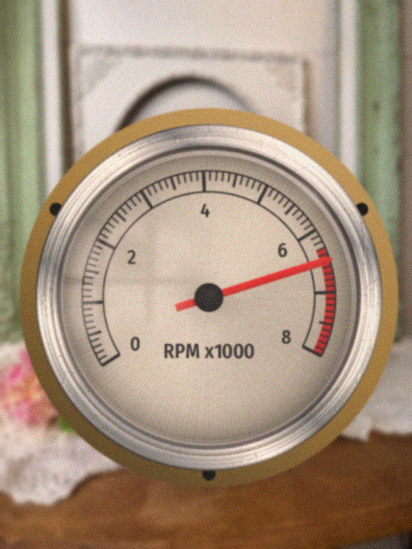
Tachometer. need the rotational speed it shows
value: 6500 rpm
